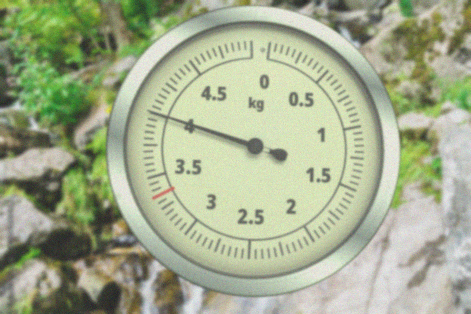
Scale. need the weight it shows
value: 4 kg
